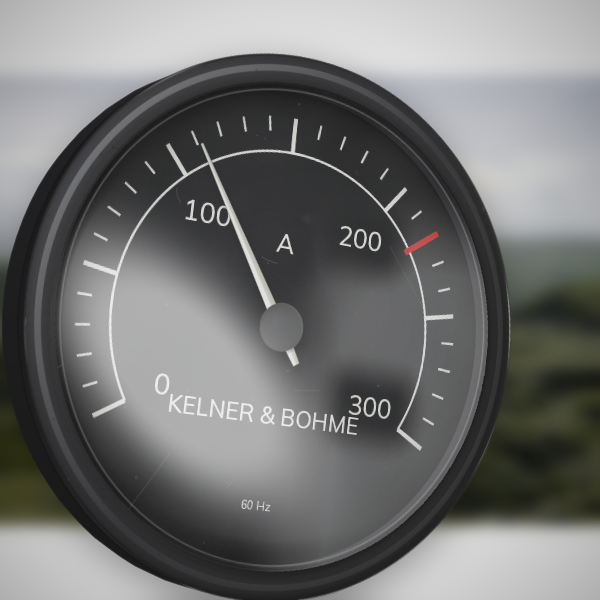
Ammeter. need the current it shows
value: 110 A
